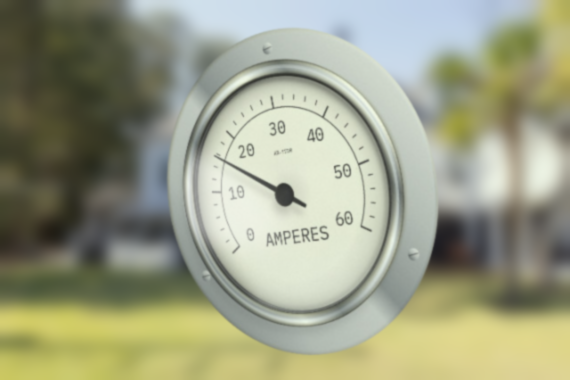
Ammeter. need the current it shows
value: 16 A
